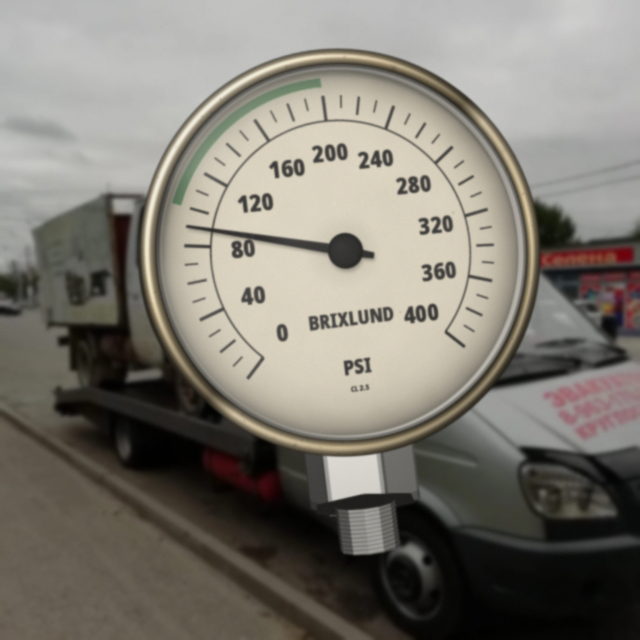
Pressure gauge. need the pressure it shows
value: 90 psi
